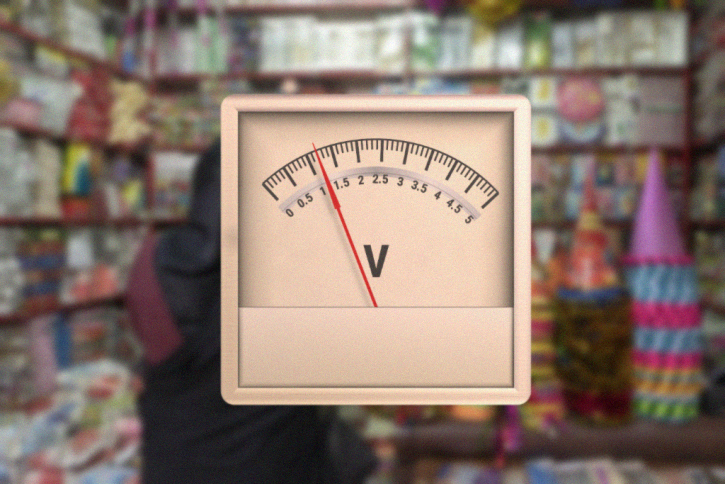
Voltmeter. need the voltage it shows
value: 1.2 V
